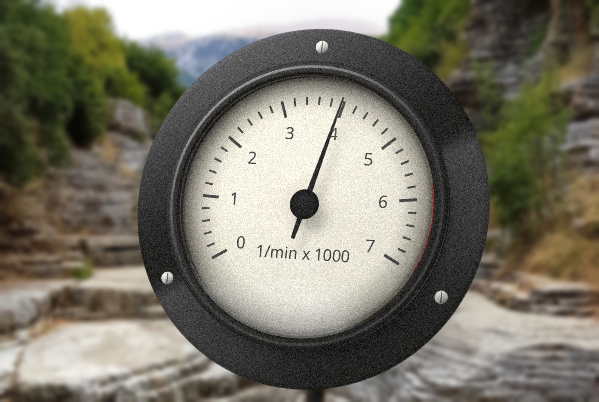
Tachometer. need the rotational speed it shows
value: 4000 rpm
